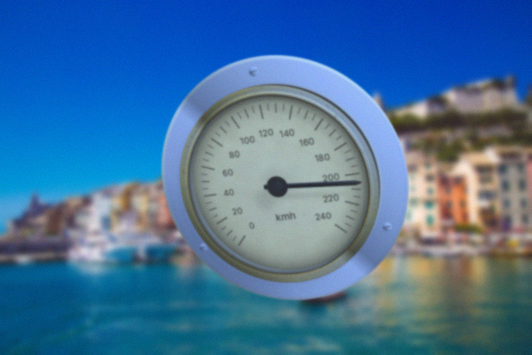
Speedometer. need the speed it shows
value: 205 km/h
